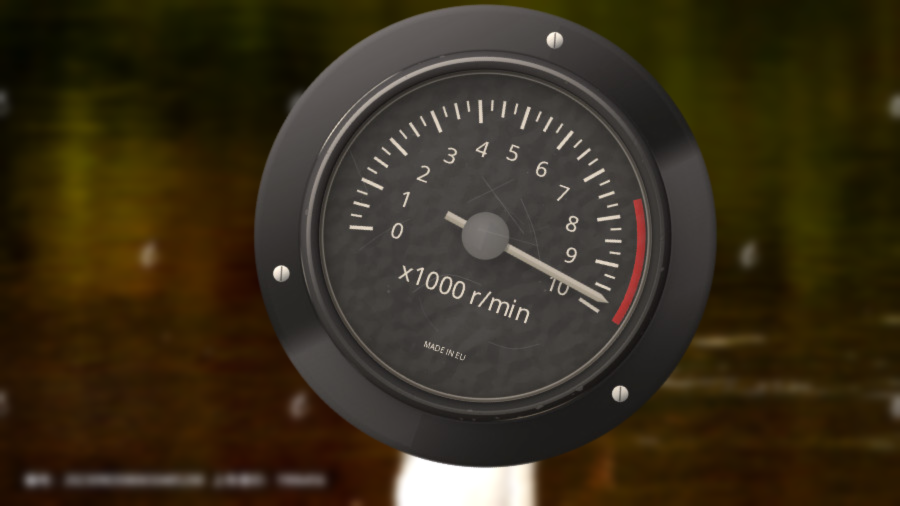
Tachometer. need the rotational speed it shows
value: 9750 rpm
